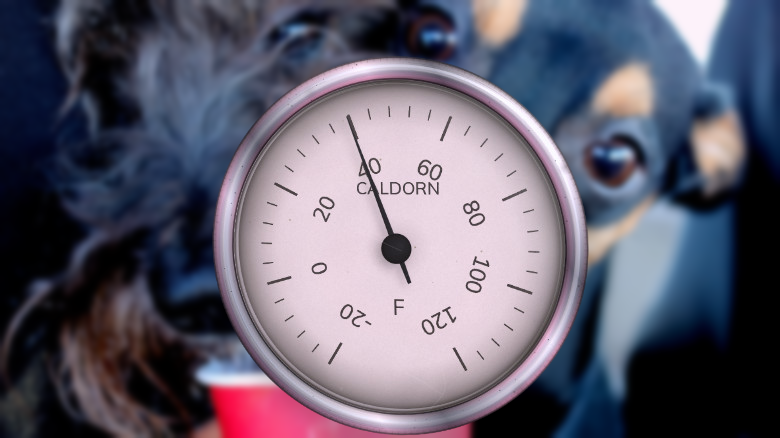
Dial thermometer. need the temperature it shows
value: 40 °F
